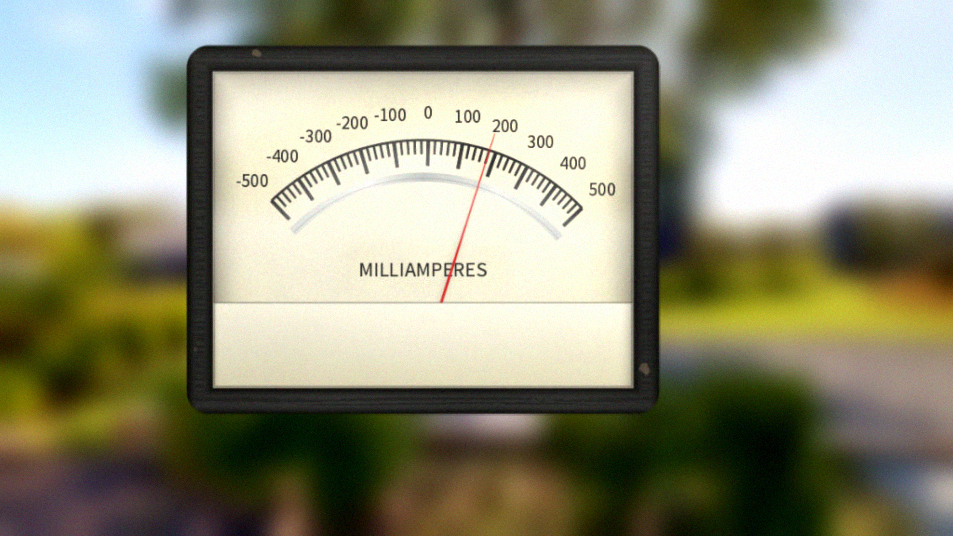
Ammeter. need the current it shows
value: 180 mA
